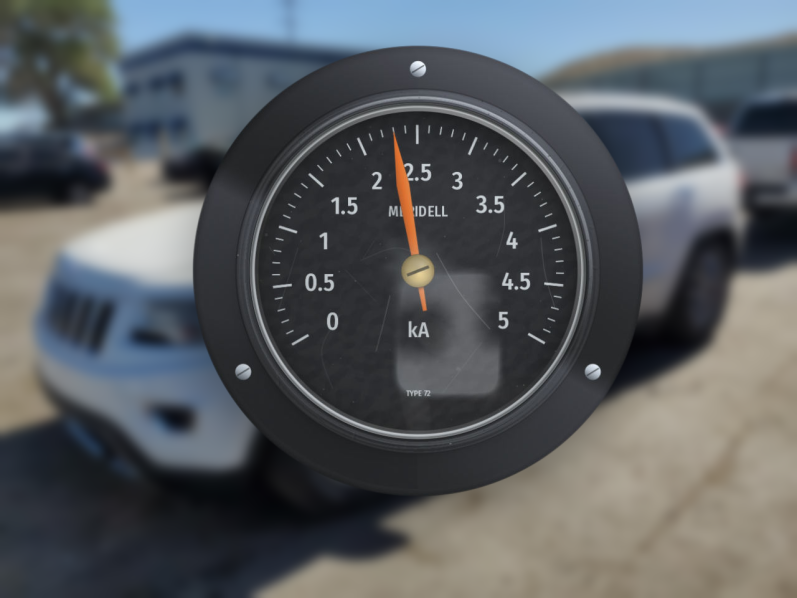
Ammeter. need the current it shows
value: 2.3 kA
